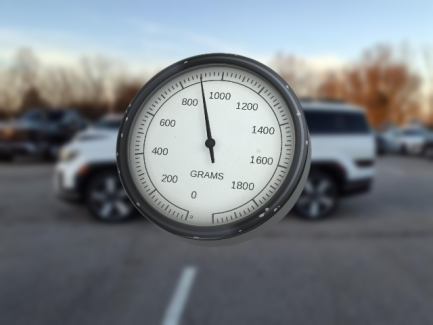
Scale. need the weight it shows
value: 900 g
